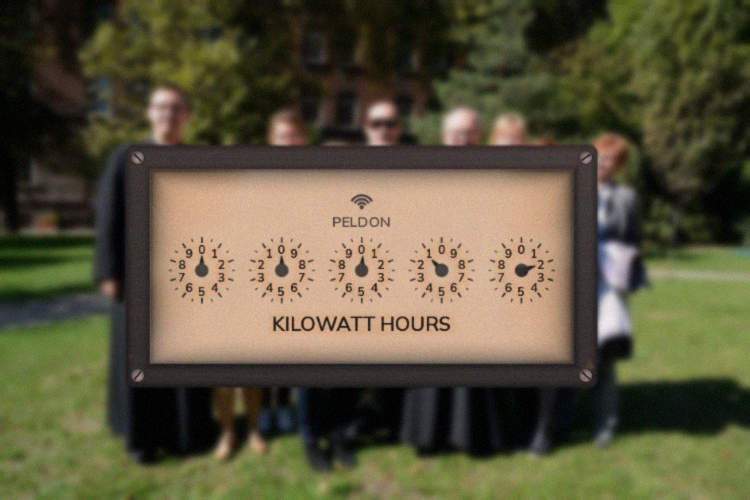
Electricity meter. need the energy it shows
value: 12 kWh
